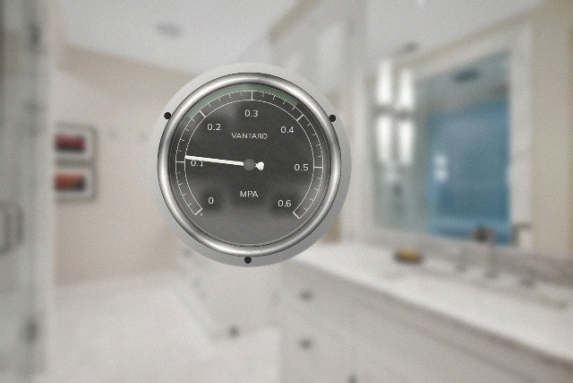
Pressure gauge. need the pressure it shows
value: 0.11 MPa
